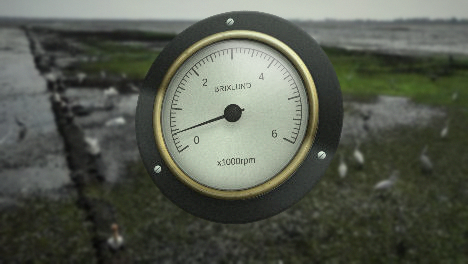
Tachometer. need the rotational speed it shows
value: 400 rpm
